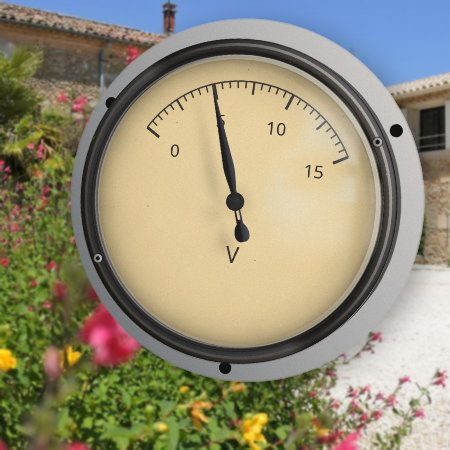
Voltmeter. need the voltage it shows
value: 5 V
